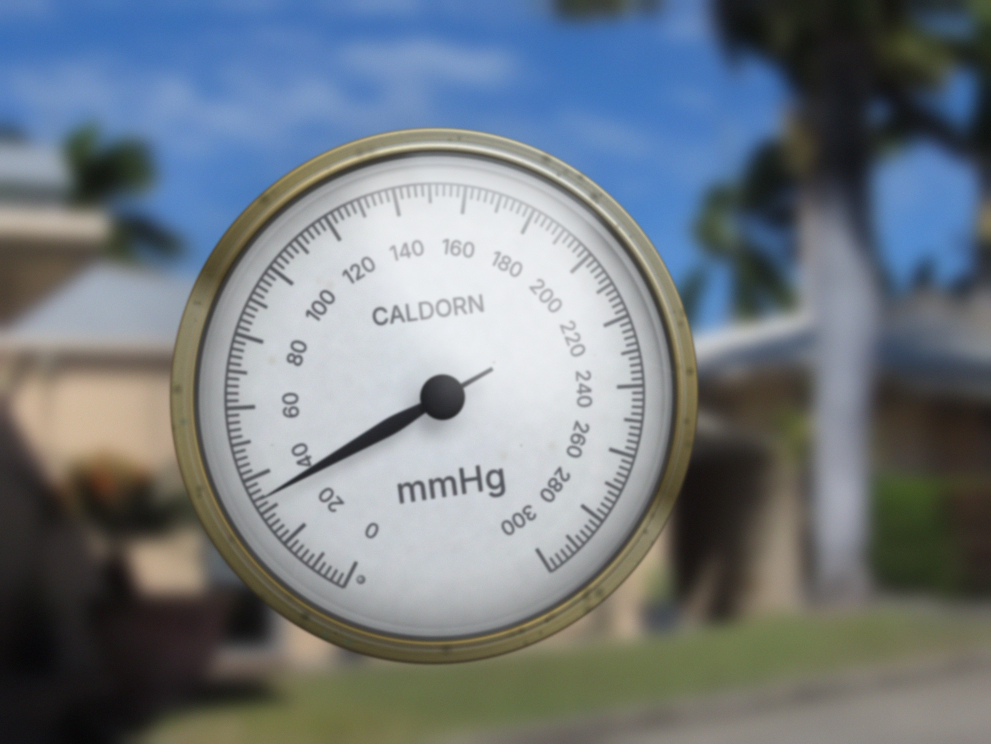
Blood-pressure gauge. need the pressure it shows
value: 34 mmHg
